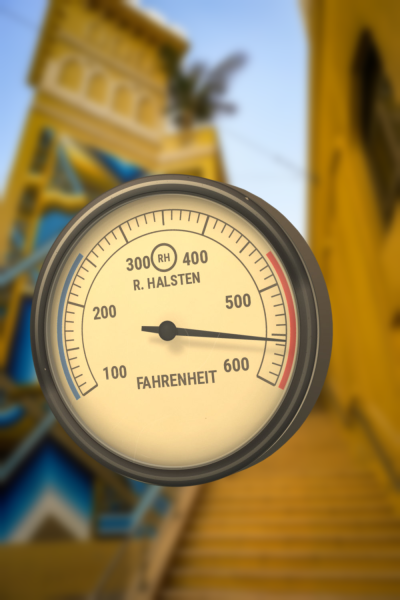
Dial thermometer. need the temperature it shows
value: 555 °F
